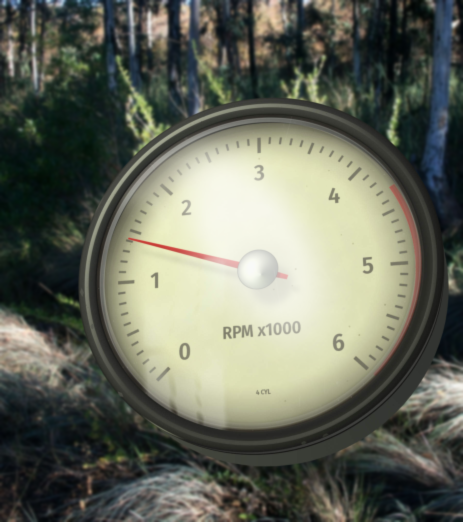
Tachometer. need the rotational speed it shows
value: 1400 rpm
